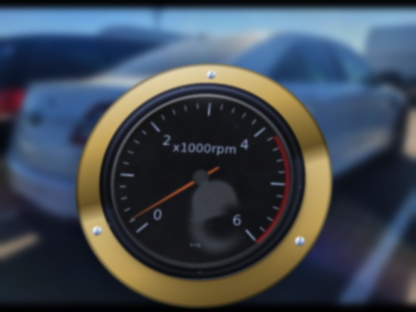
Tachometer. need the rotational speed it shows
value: 200 rpm
